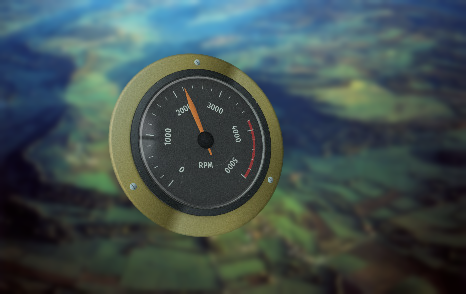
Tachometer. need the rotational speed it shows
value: 2200 rpm
